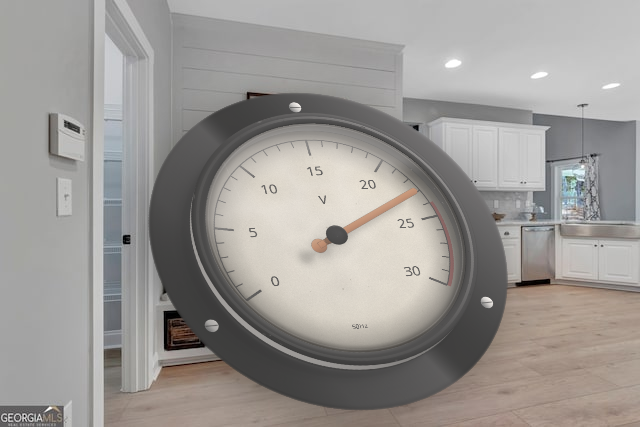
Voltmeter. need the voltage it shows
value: 23 V
